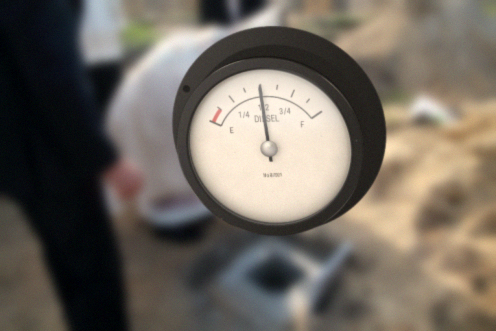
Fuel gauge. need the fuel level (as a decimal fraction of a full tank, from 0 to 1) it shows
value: 0.5
